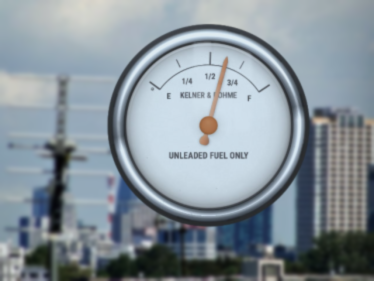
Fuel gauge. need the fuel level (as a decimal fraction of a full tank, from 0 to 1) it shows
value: 0.625
